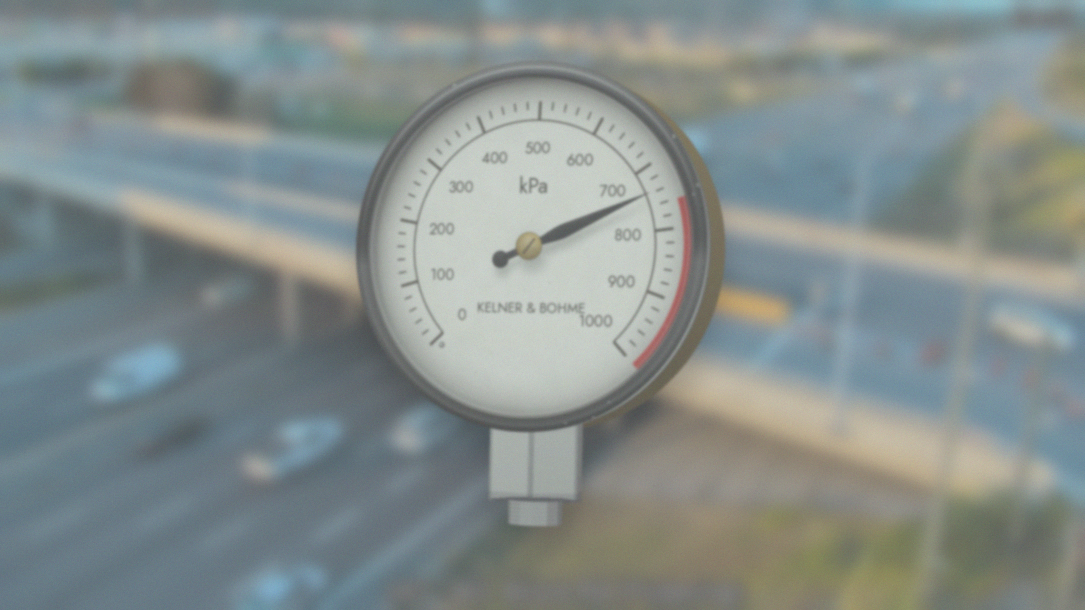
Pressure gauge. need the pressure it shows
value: 740 kPa
